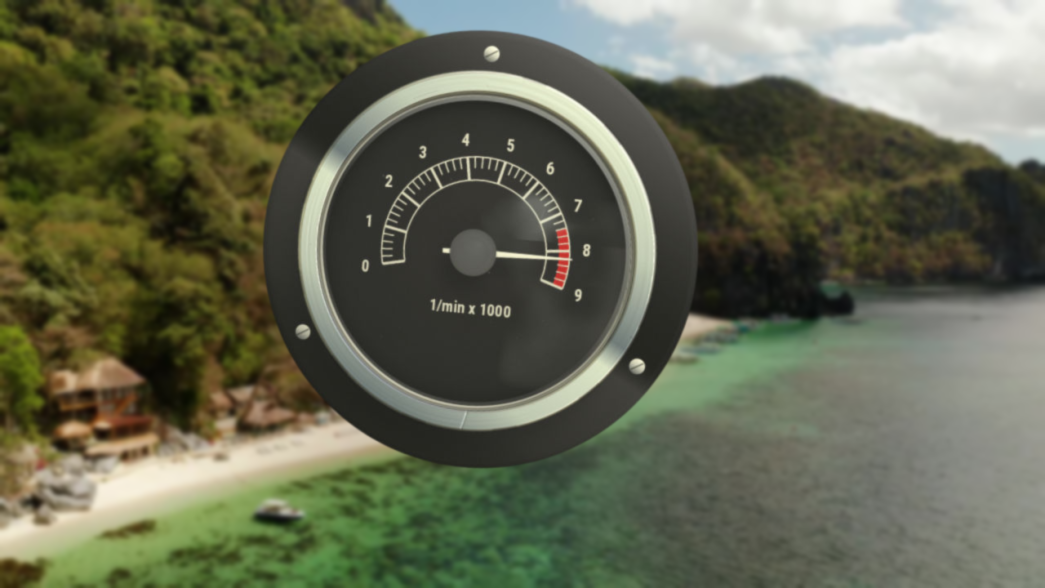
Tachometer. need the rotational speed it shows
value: 8200 rpm
